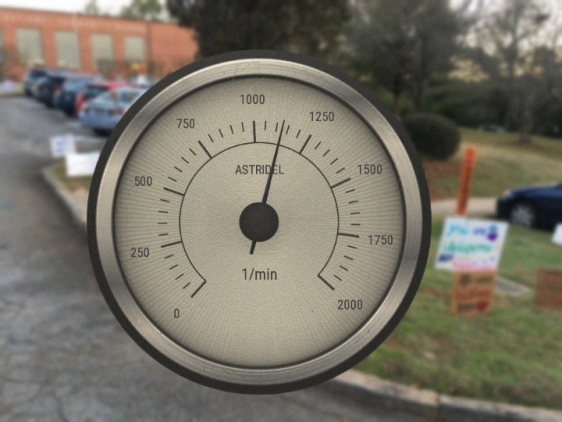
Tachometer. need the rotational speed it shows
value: 1125 rpm
